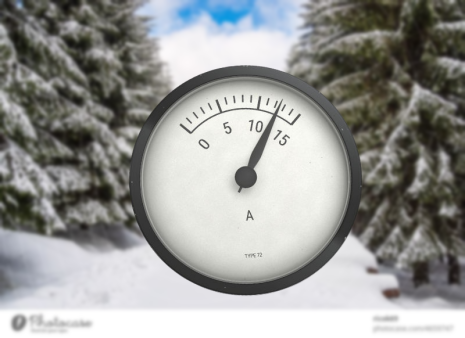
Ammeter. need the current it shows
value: 12.5 A
